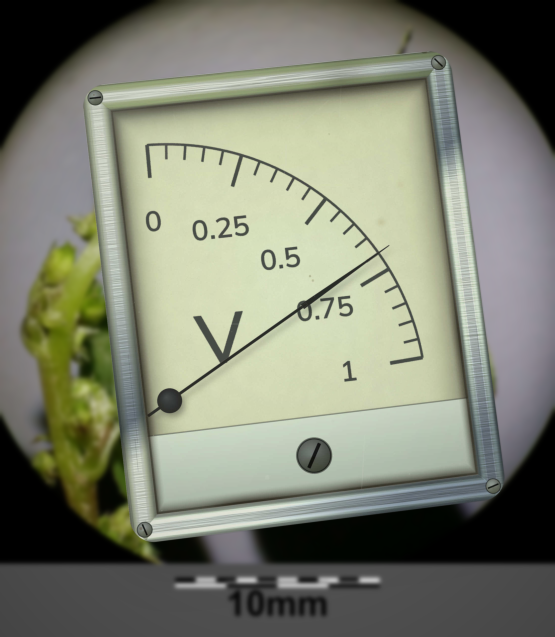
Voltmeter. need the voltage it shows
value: 0.7 V
